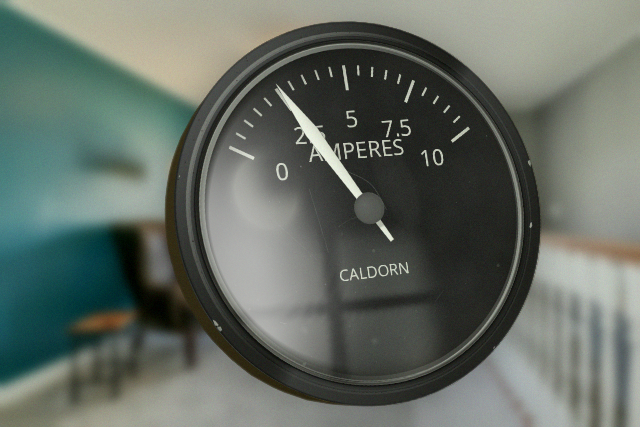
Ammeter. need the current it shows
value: 2.5 A
